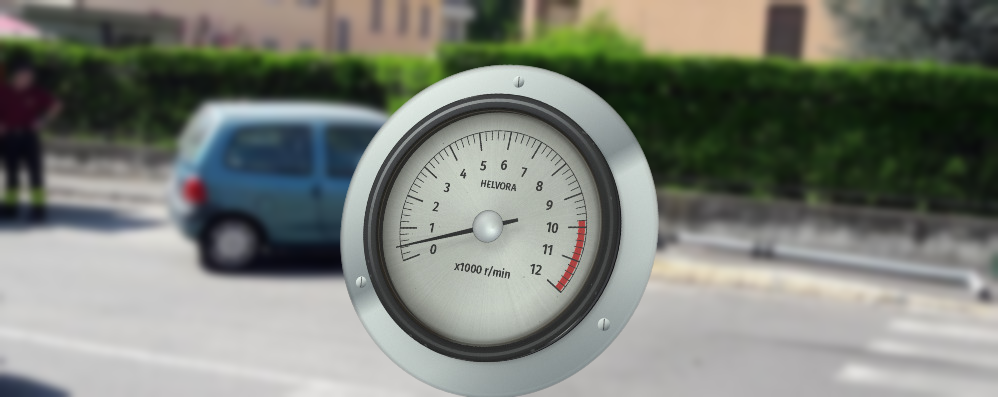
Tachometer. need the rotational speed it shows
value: 400 rpm
